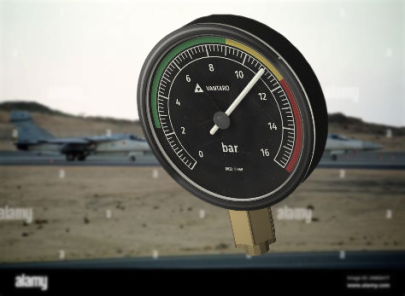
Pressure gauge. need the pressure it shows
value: 11 bar
